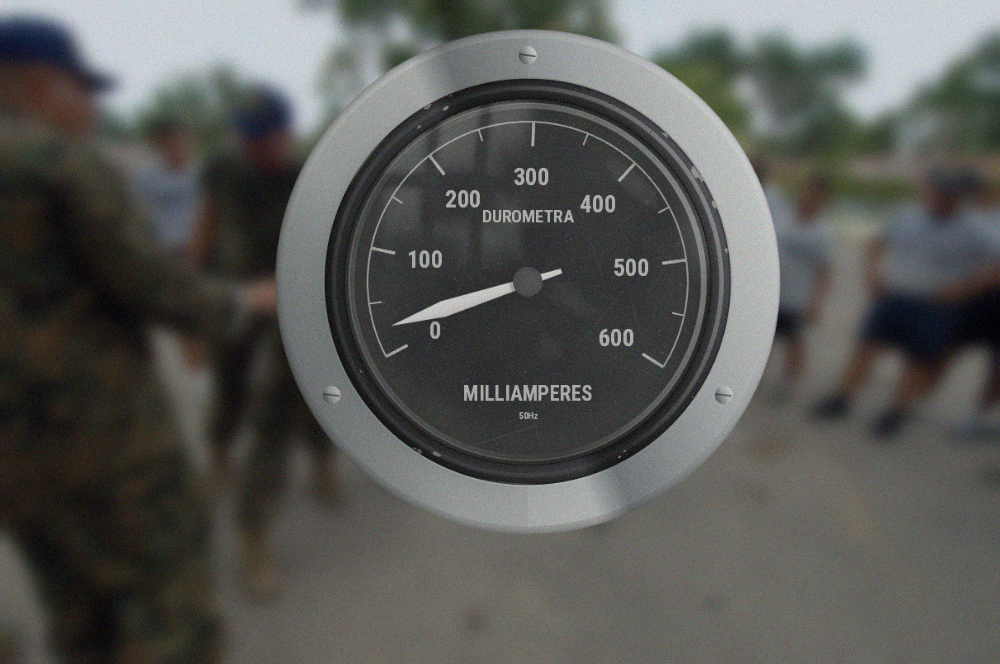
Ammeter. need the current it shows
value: 25 mA
